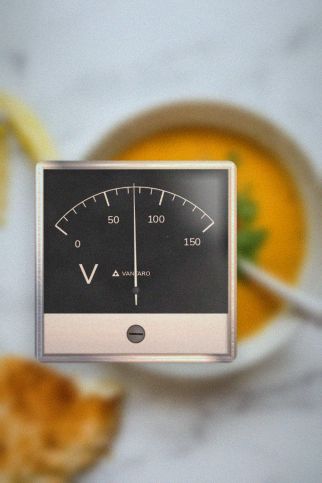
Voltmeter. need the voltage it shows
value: 75 V
